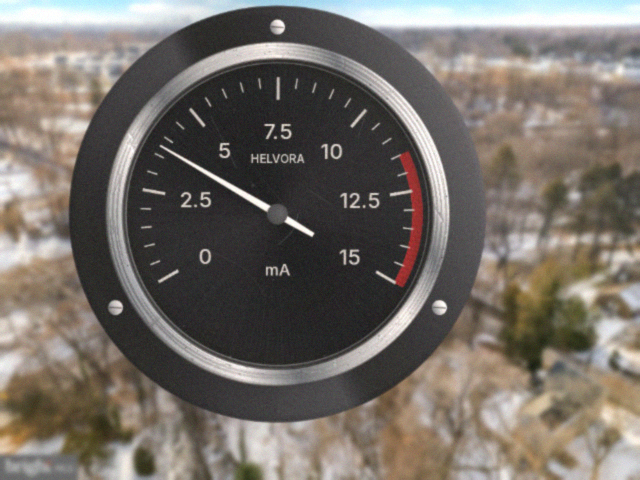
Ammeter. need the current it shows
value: 3.75 mA
